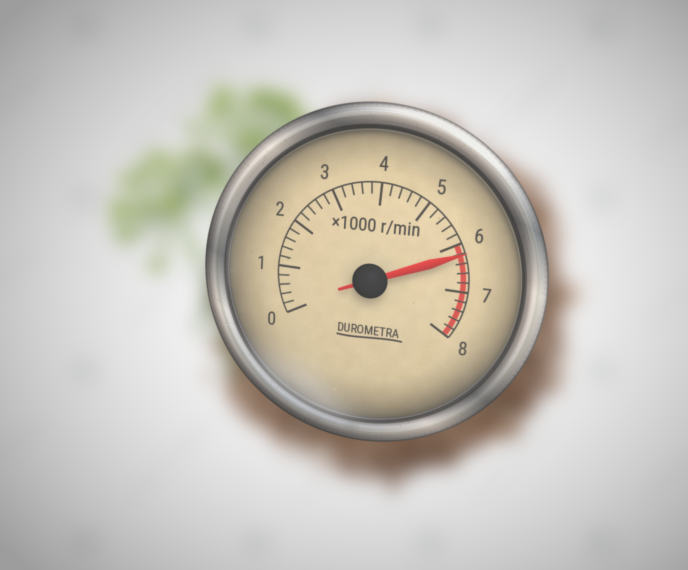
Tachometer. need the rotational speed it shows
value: 6200 rpm
